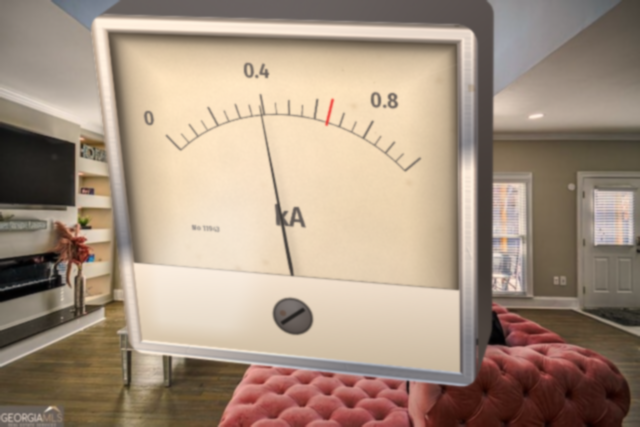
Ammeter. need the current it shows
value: 0.4 kA
